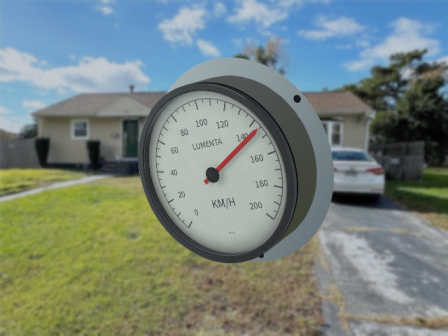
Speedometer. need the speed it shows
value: 145 km/h
